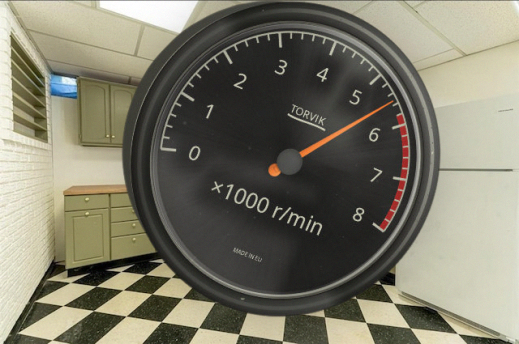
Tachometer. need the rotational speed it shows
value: 5500 rpm
